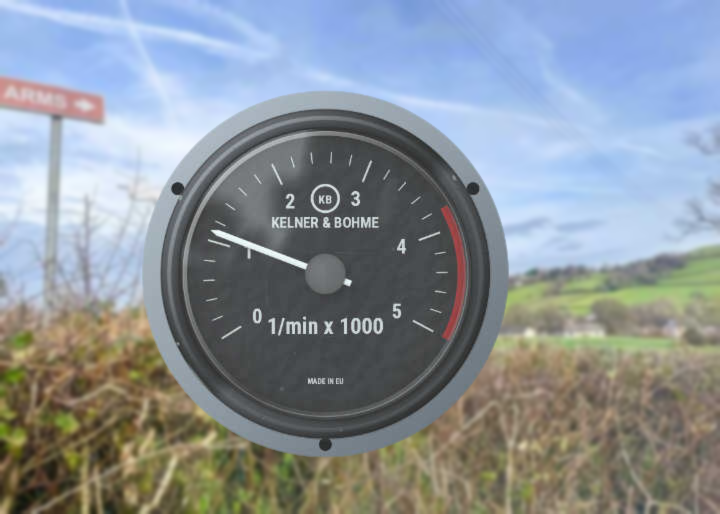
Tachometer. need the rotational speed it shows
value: 1100 rpm
